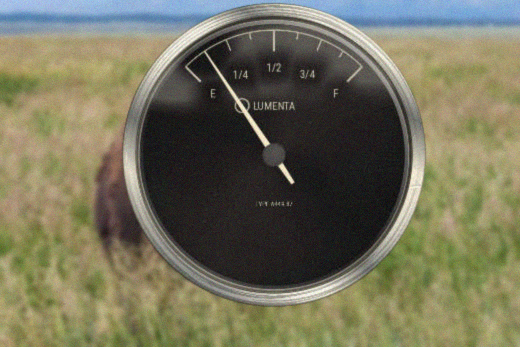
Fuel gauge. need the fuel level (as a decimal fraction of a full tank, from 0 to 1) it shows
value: 0.125
